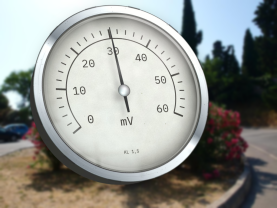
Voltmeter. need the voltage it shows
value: 30 mV
